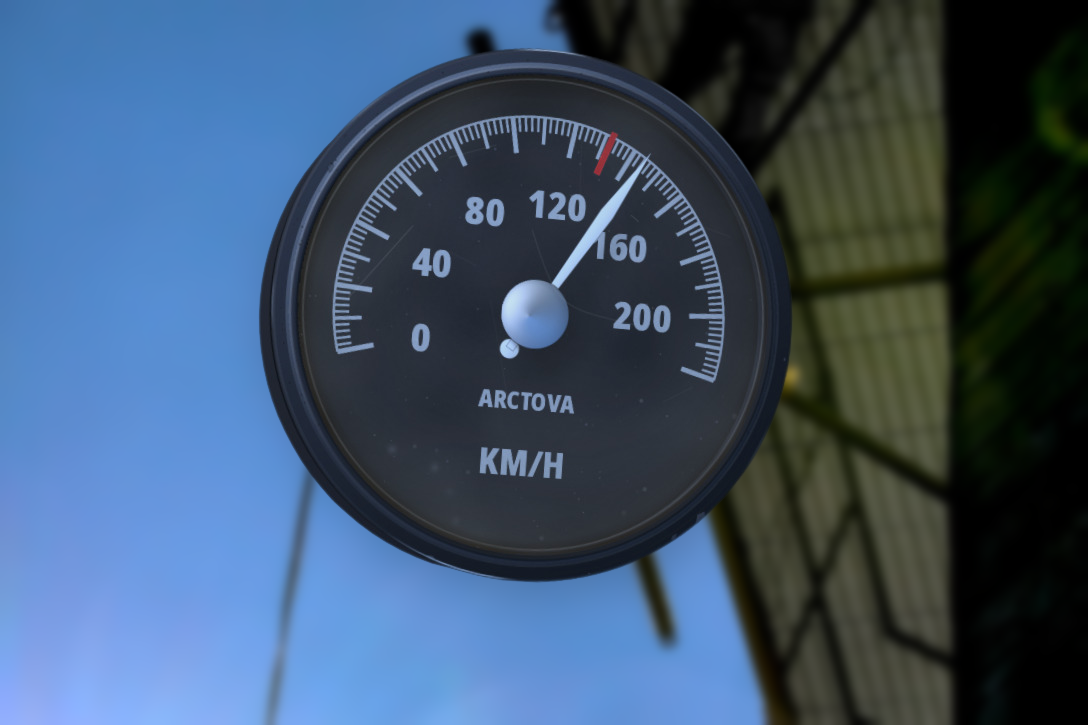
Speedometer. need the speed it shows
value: 144 km/h
